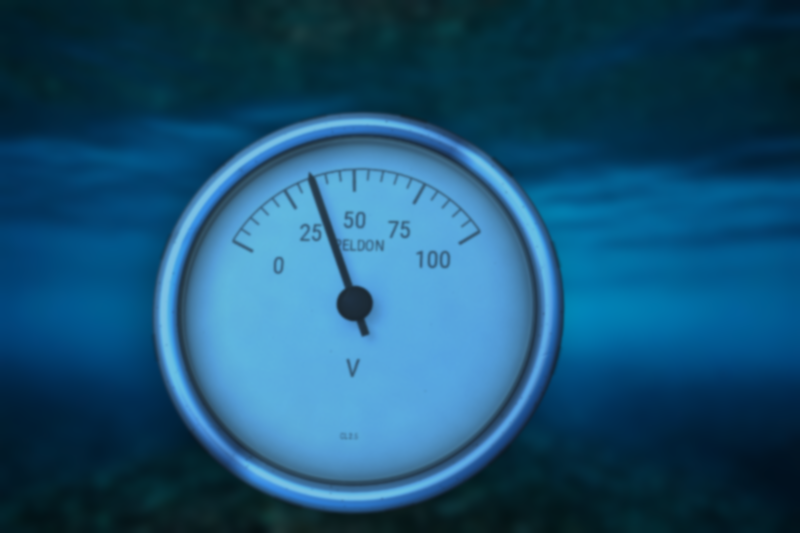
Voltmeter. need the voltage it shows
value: 35 V
